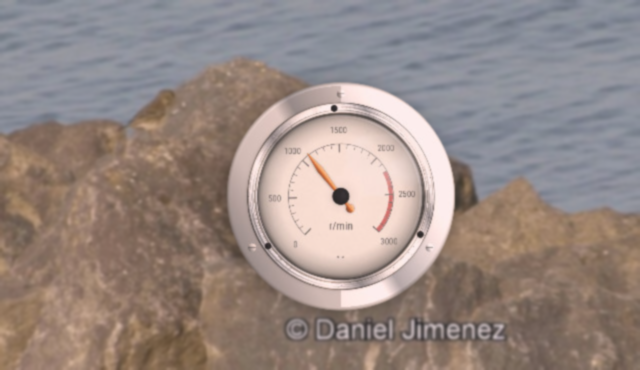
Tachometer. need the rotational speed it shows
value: 1100 rpm
